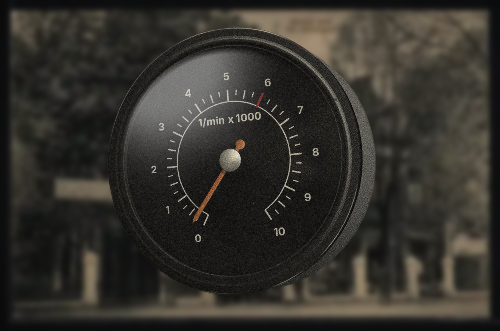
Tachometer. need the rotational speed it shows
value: 250 rpm
